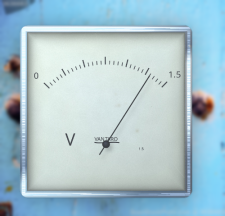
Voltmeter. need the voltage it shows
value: 1.3 V
